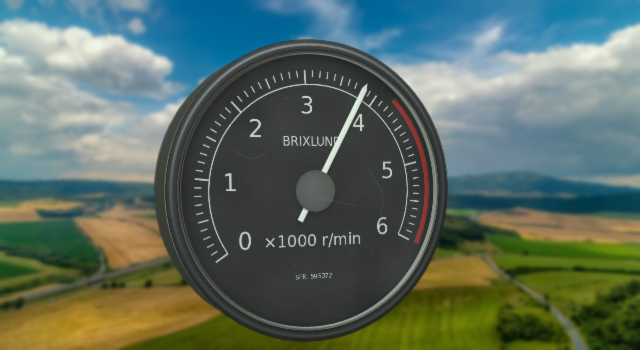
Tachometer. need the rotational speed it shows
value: 3800 rpm
